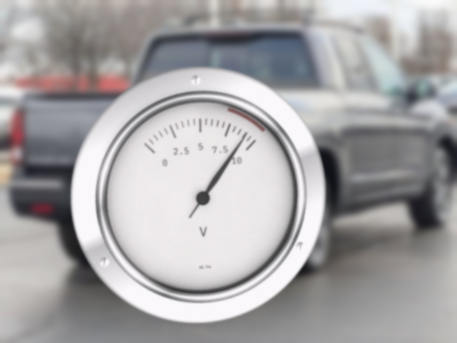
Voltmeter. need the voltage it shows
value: 9 V
